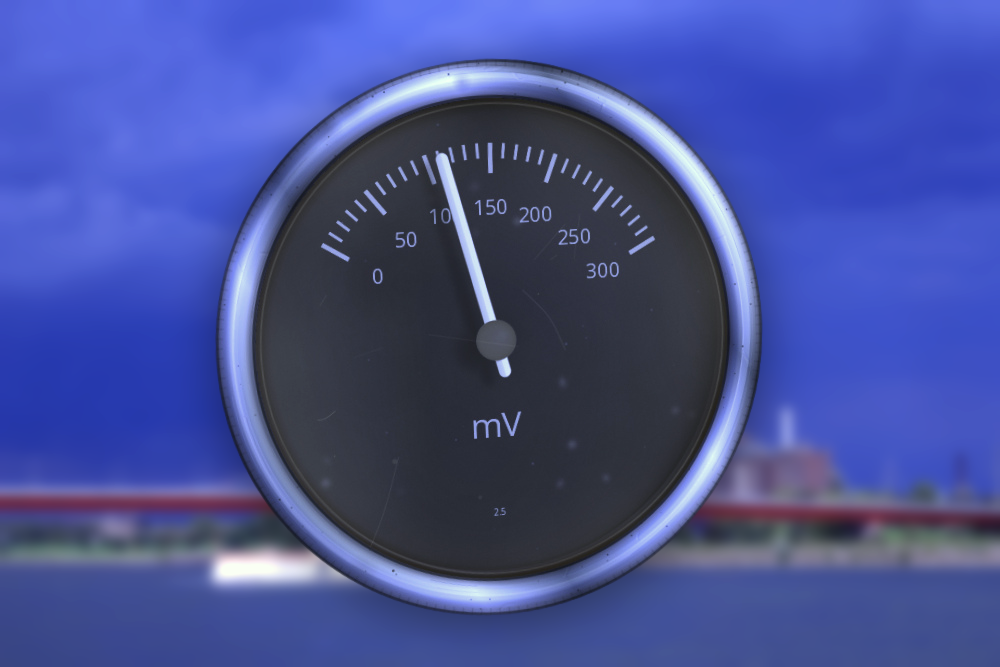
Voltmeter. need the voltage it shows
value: 110 mV
